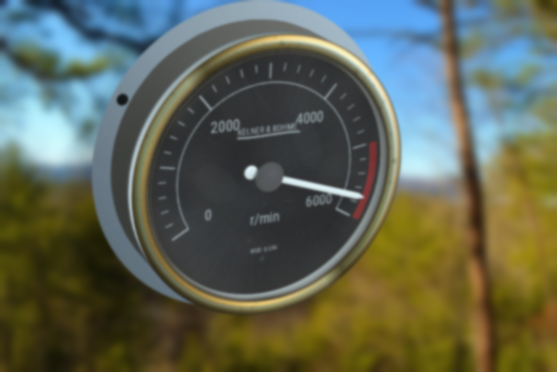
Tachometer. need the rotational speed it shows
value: 5700 rpm
